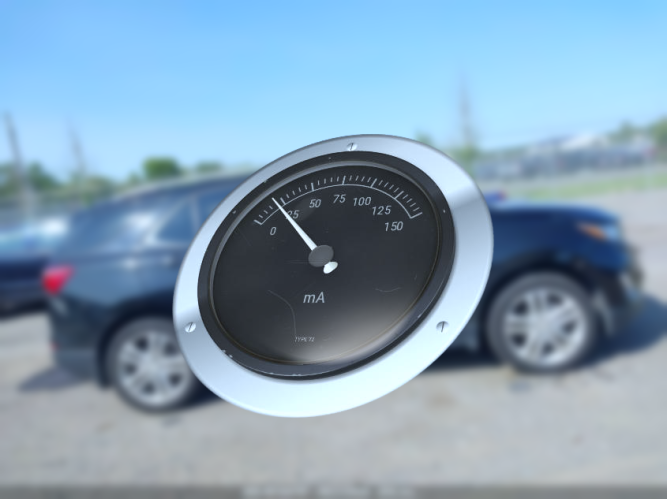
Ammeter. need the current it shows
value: 20 mA
